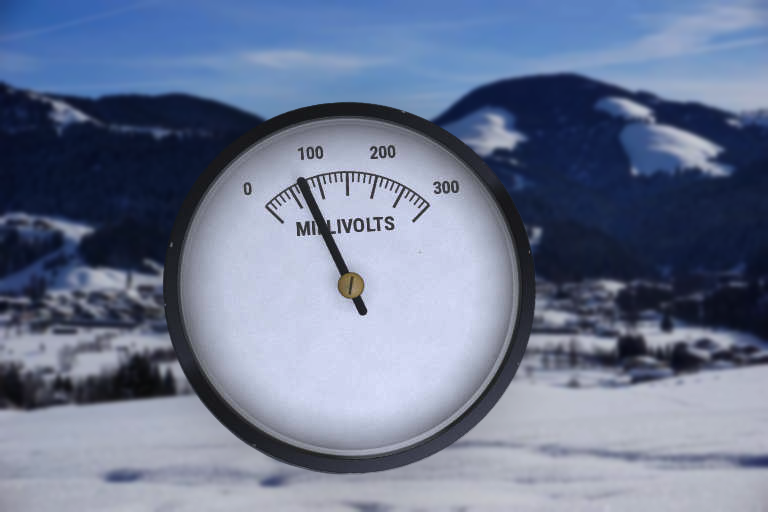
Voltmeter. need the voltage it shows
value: 70 mV
